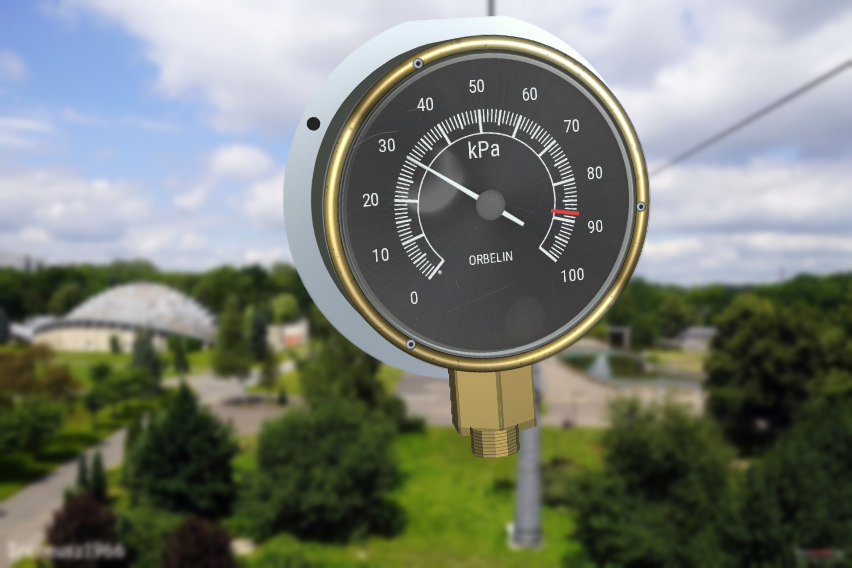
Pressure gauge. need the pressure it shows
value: 30 kPa
